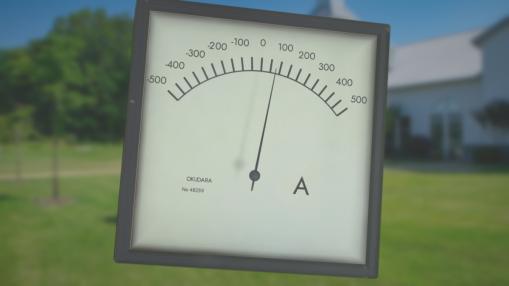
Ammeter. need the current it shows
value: 75 A
